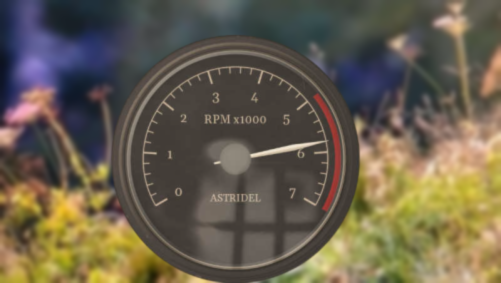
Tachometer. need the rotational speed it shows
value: 5800 rpm
